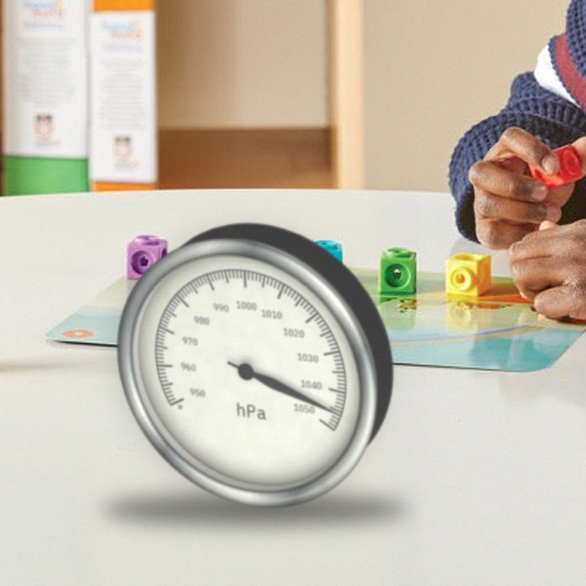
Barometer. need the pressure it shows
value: 1045 hPa
